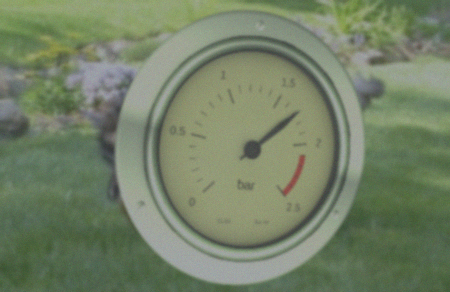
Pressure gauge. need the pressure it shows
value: 1.7 bar
